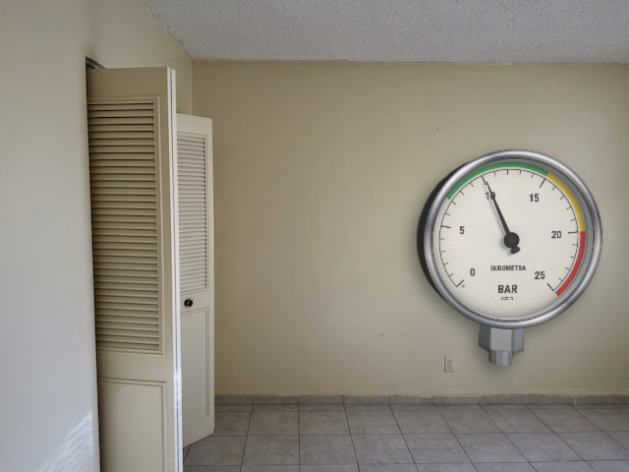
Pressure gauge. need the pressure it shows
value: 10 bar
